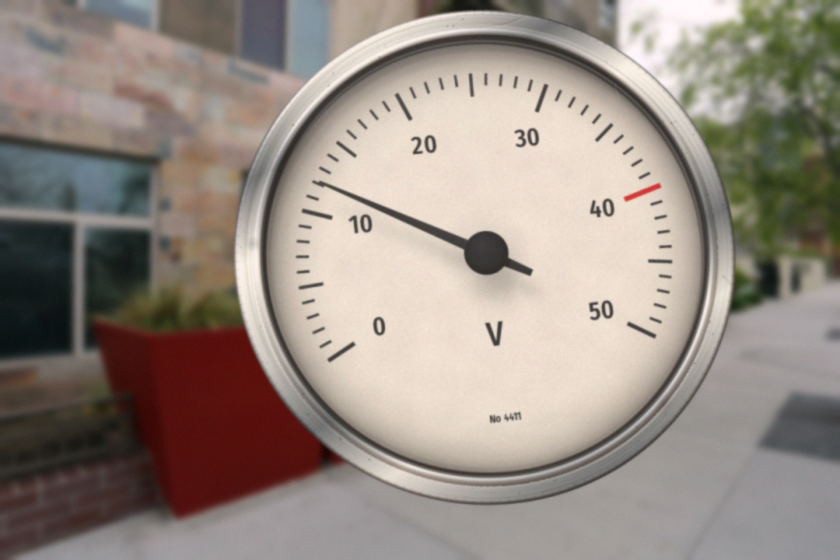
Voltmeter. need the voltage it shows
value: 12 V
